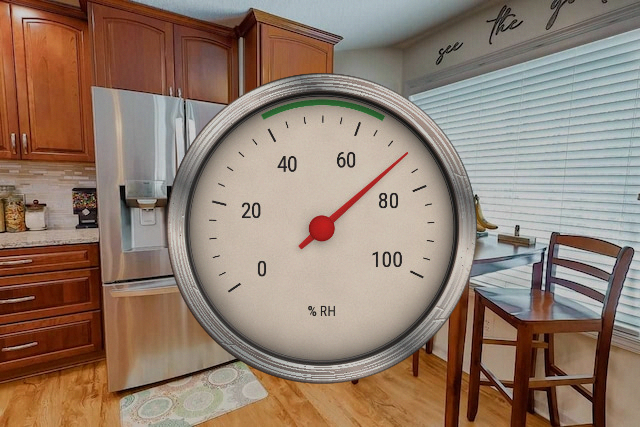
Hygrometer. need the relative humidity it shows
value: 72 %
